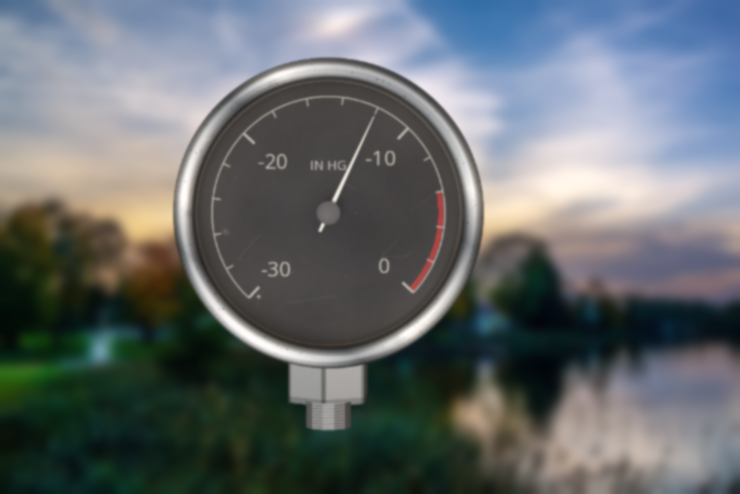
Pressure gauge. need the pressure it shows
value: -12 inHg
